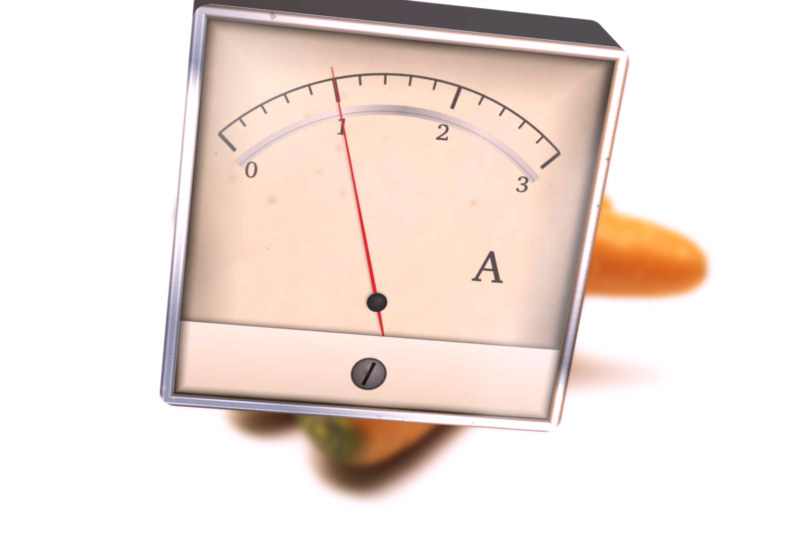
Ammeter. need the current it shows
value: 1 A
